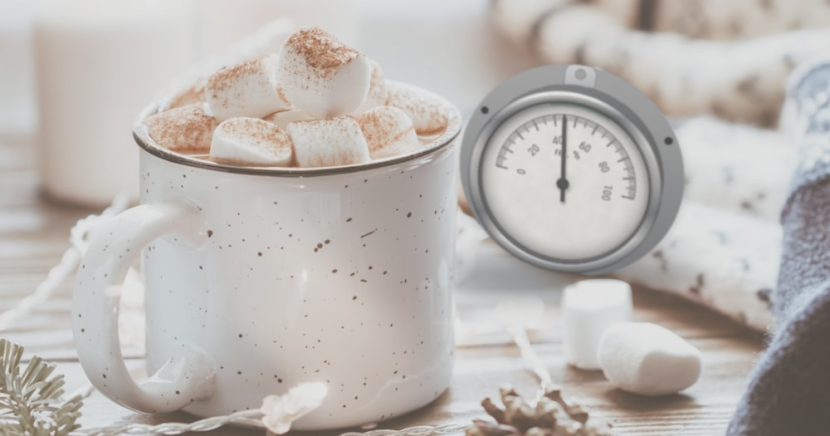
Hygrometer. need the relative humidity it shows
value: 45 %
